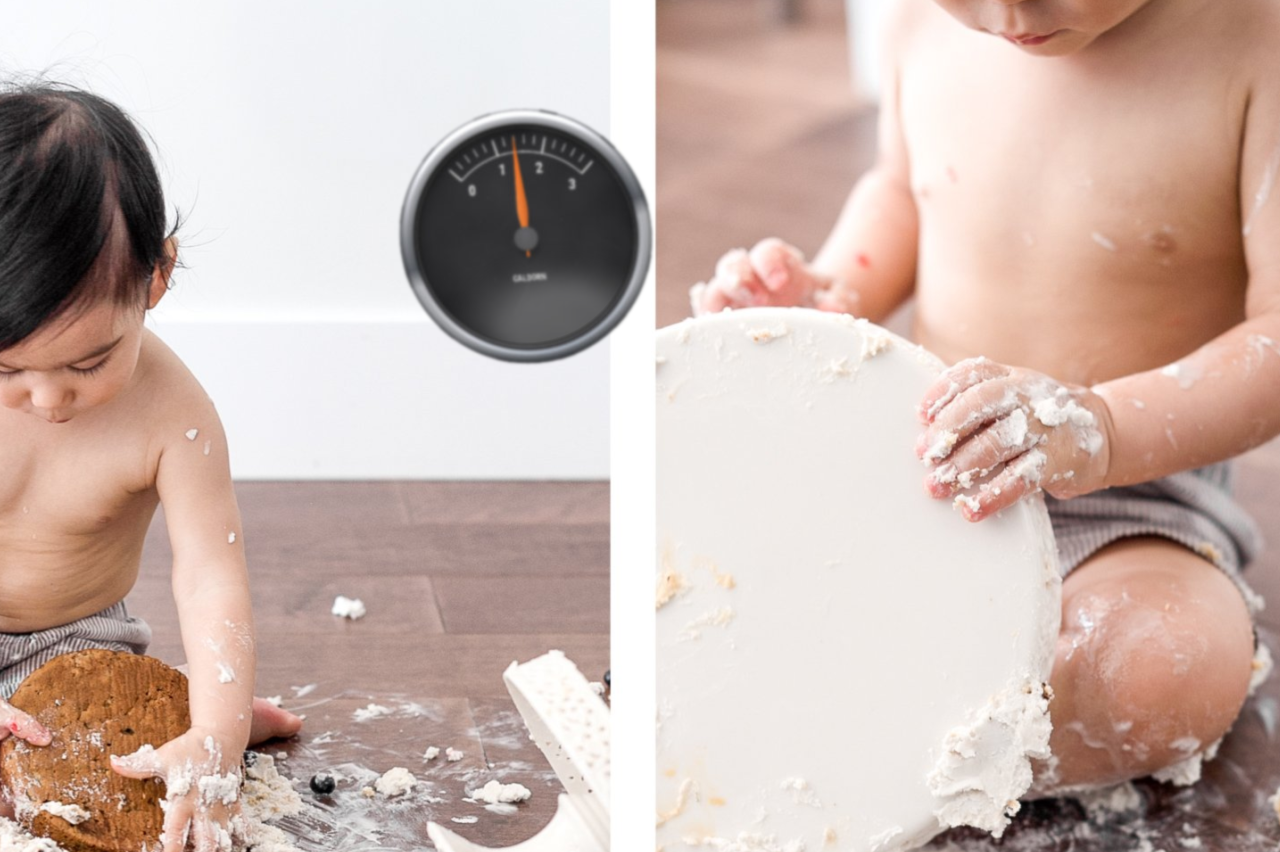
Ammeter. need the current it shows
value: 1.4 A
